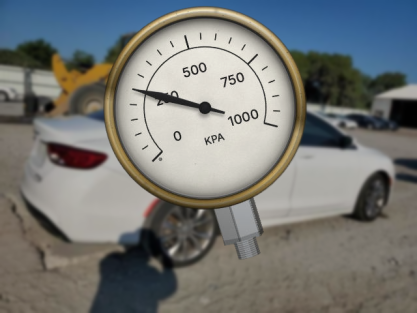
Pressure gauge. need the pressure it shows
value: 250 kPa
